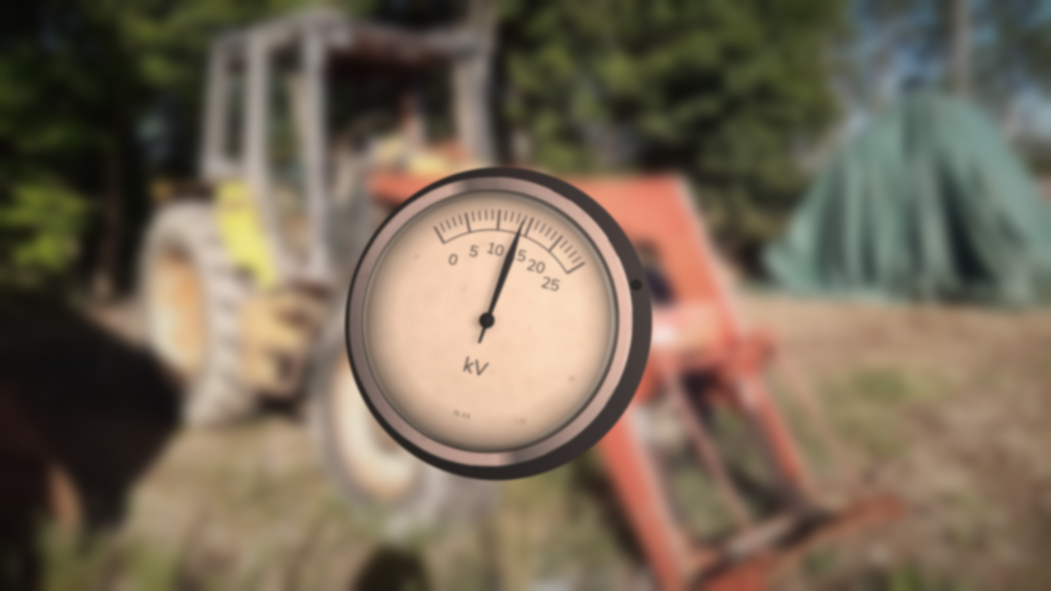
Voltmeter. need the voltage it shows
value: 14 kV
